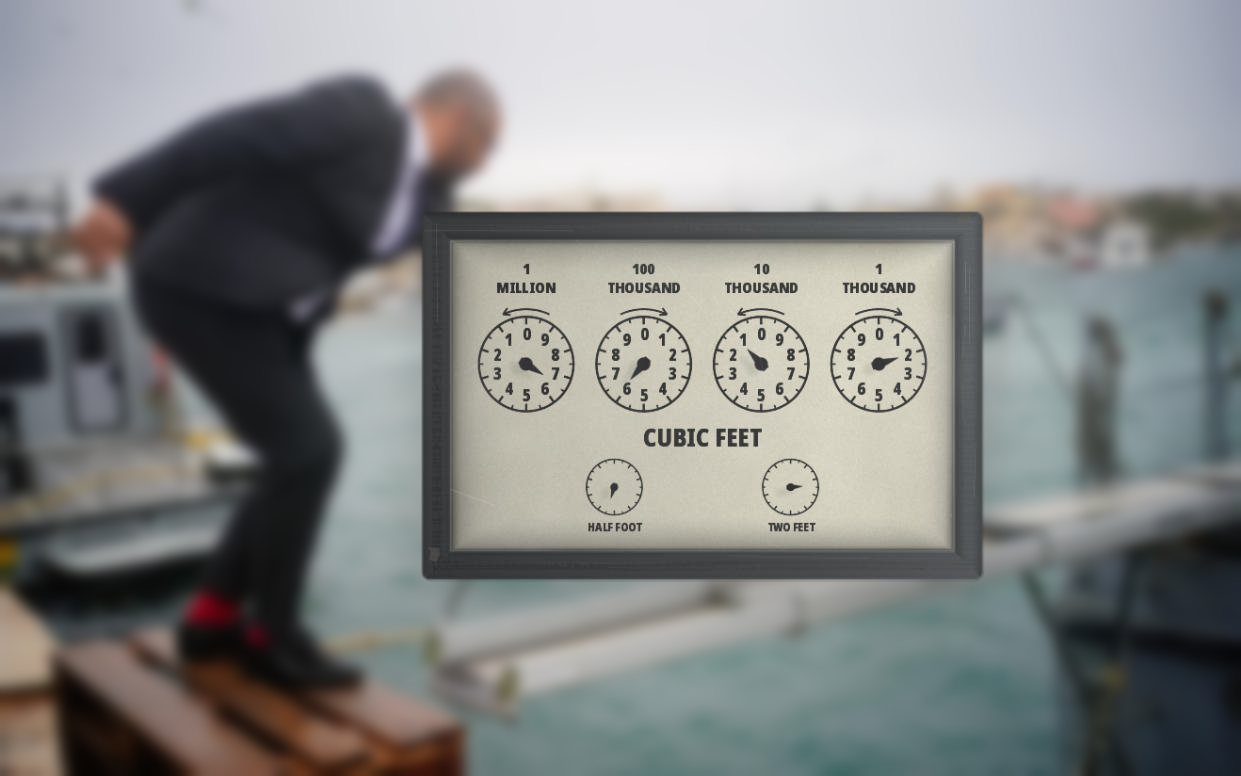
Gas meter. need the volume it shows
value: 661200 ft³
